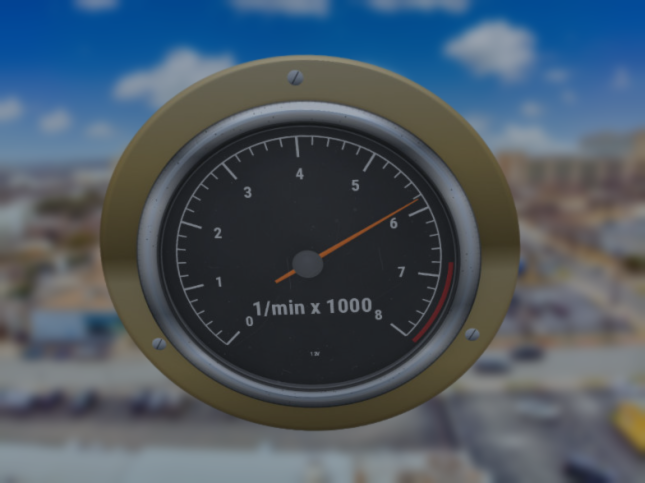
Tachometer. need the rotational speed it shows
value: 5800 rpm
